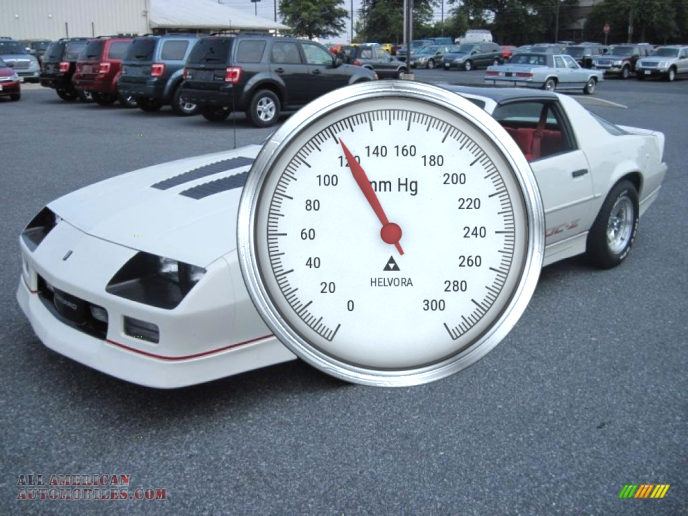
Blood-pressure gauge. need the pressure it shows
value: 122 mmHg
